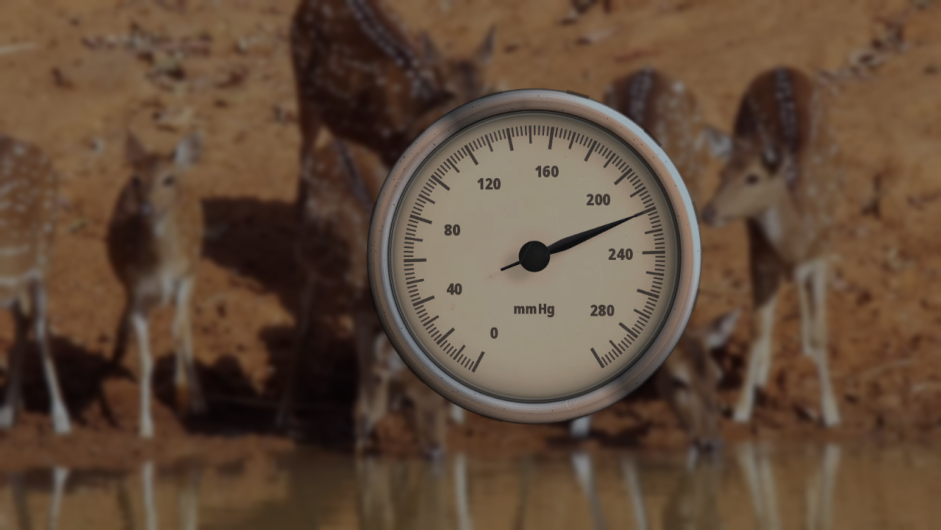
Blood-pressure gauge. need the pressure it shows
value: 220 mmHg
